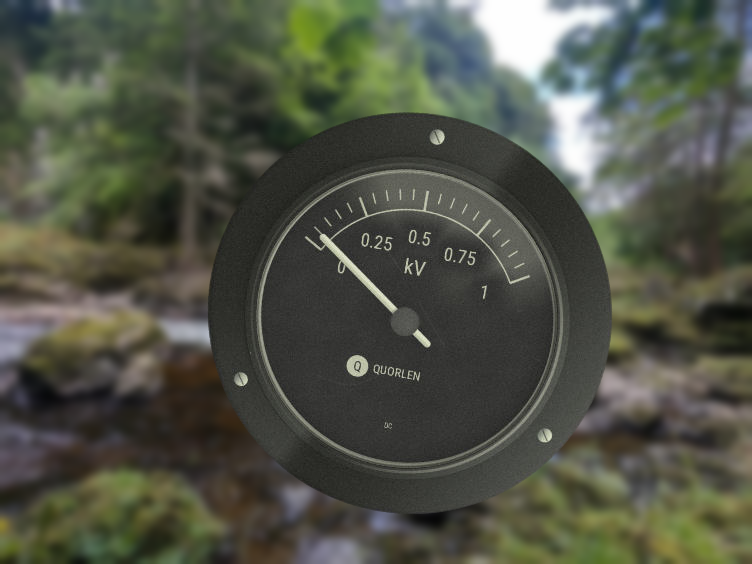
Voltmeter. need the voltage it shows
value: 0.05 kV
